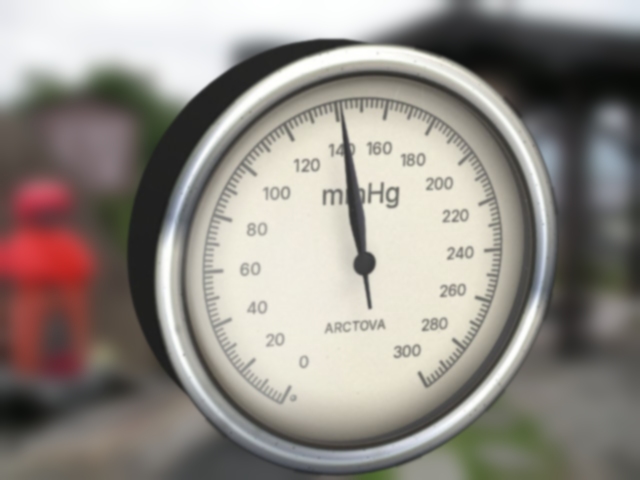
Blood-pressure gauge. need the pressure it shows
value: 140 mmHg
